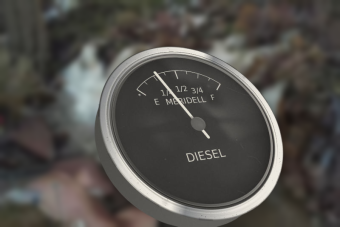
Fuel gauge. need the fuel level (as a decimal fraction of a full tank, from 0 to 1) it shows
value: 0.25
